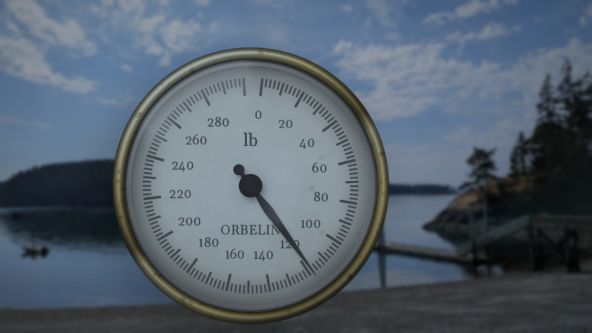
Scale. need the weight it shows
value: 118 lb
